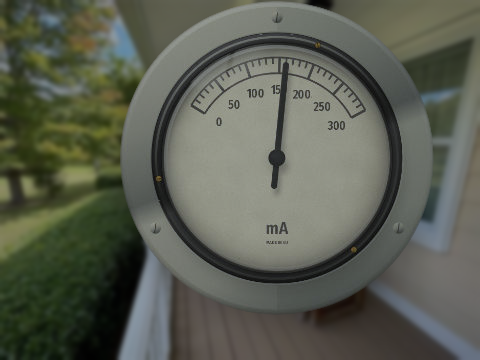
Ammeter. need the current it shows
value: 160 mA
